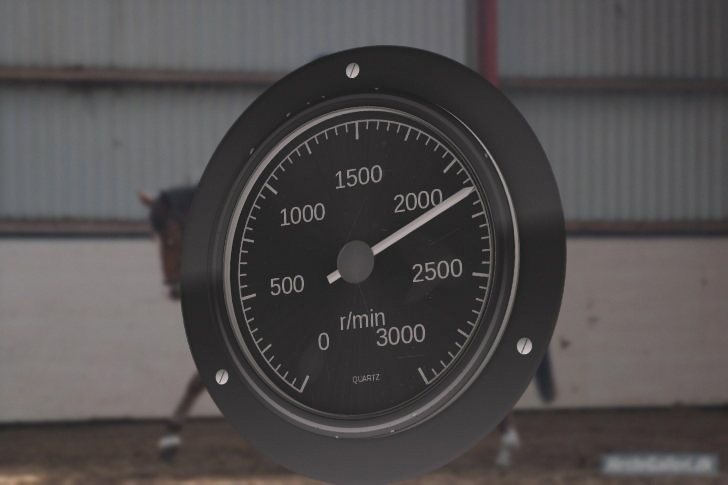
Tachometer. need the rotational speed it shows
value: 2150 rpm
